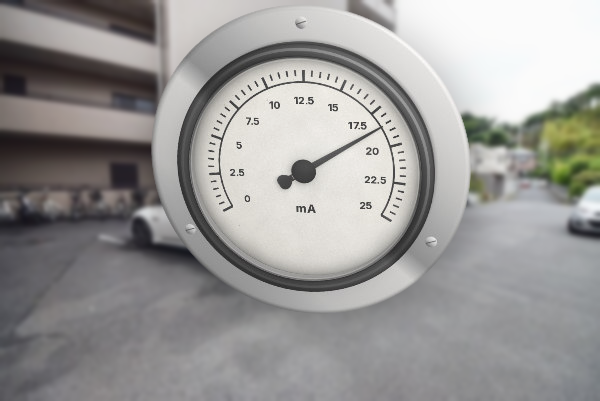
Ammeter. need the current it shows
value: 18.5 mA
